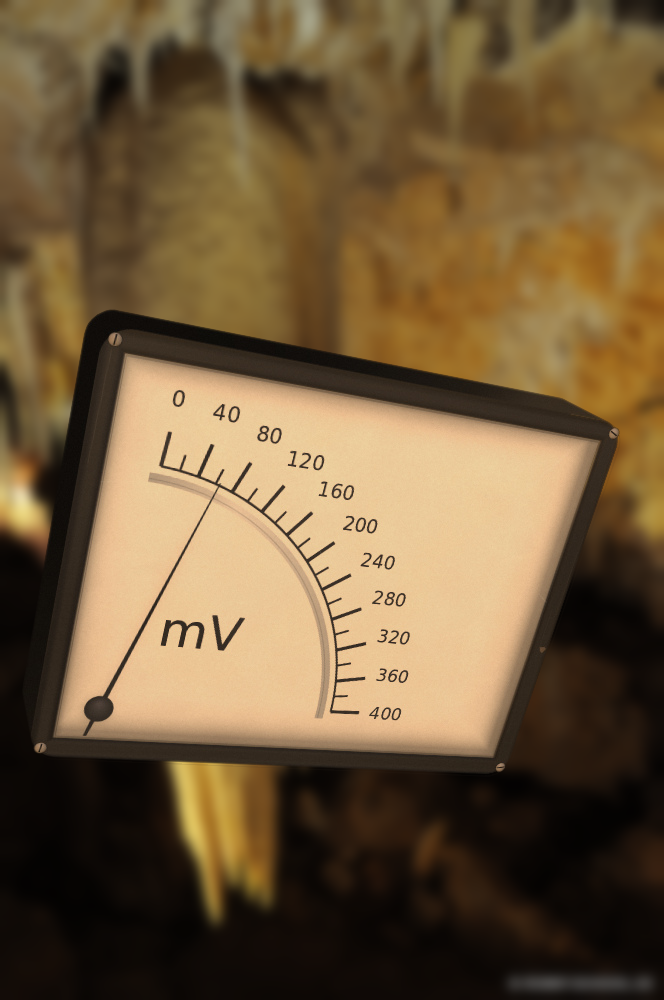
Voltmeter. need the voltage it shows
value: 60 mV
